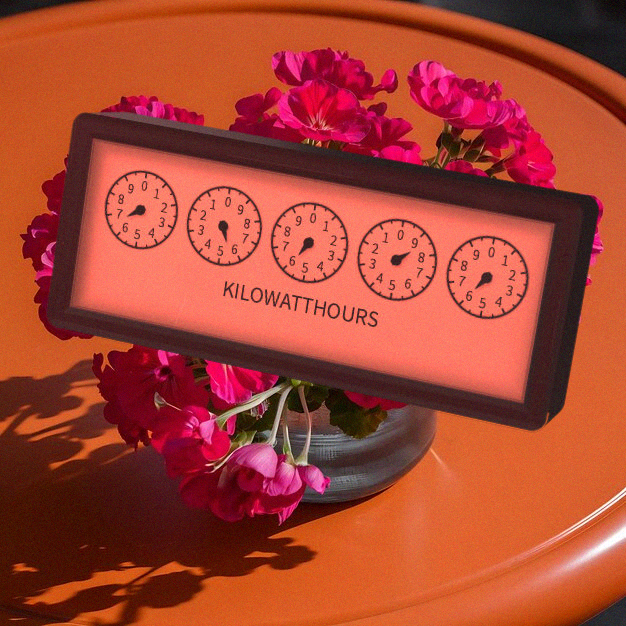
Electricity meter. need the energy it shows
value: 65586 kWh
